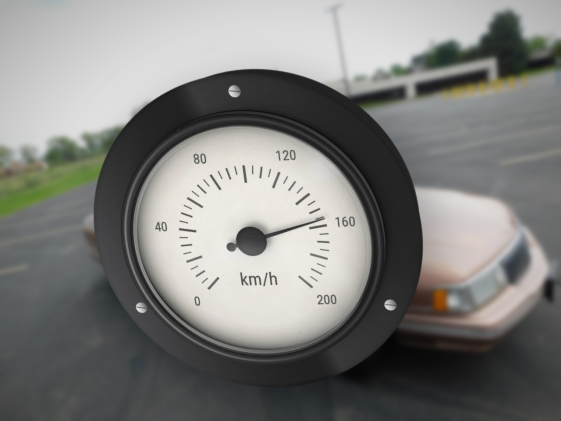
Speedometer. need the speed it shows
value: 155 km/h
